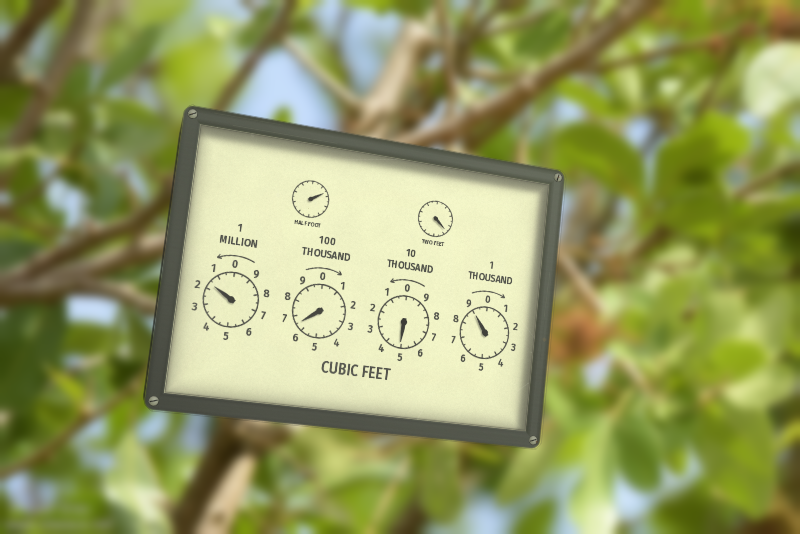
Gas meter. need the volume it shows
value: 164900 ft³
